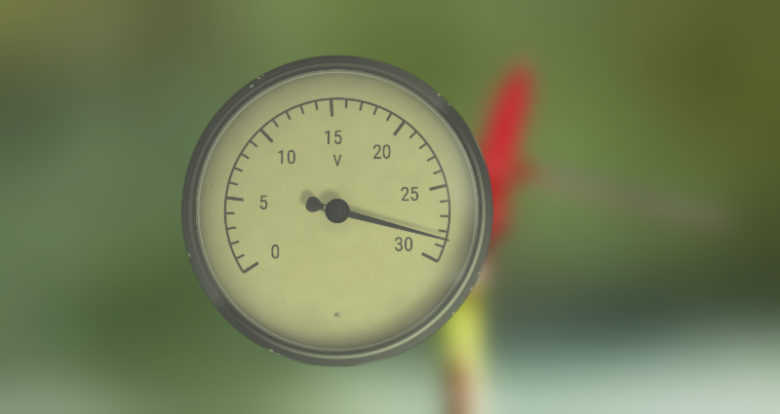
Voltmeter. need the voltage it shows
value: 28.5 V
